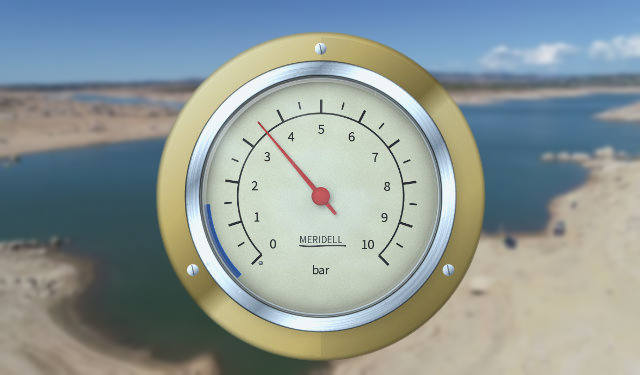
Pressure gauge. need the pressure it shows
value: 3.5 bar
